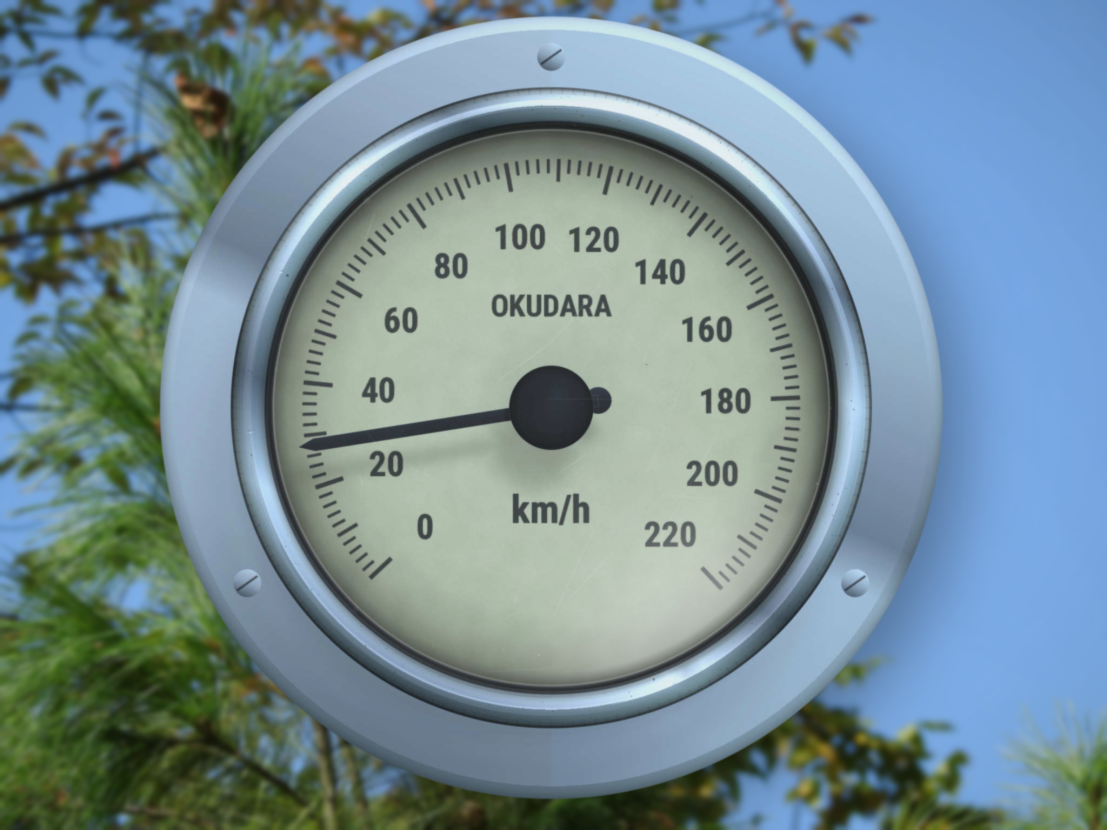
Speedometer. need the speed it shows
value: 28 km/h
